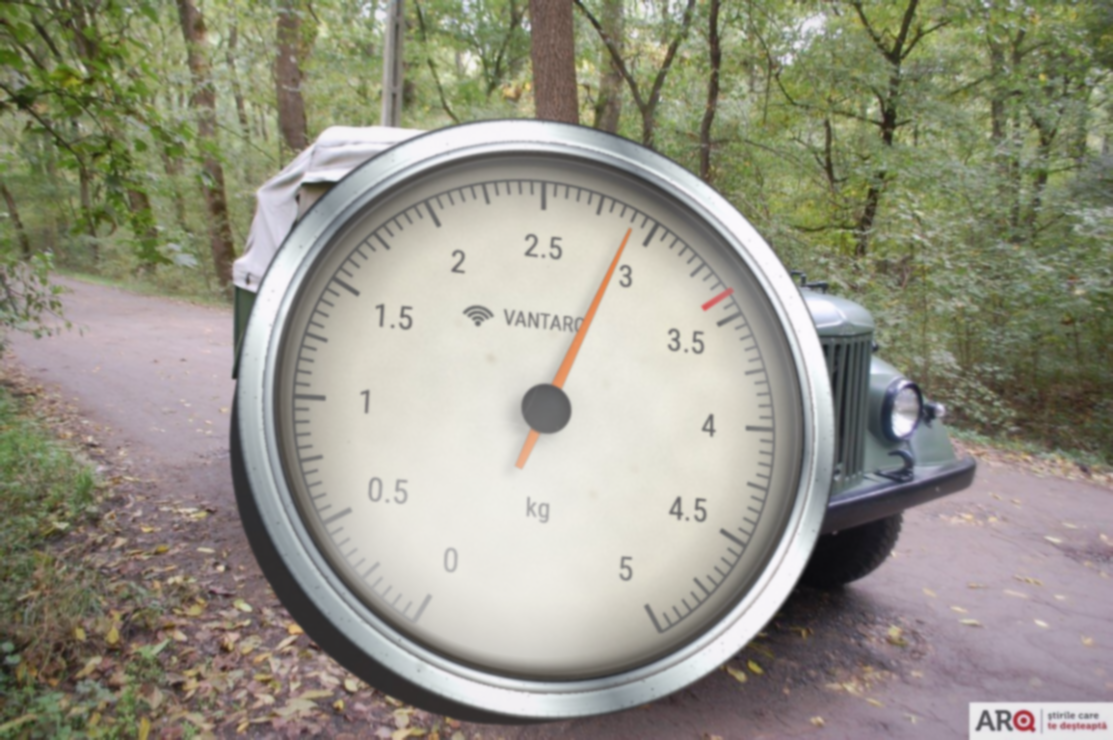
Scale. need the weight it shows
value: 2.9 kg
